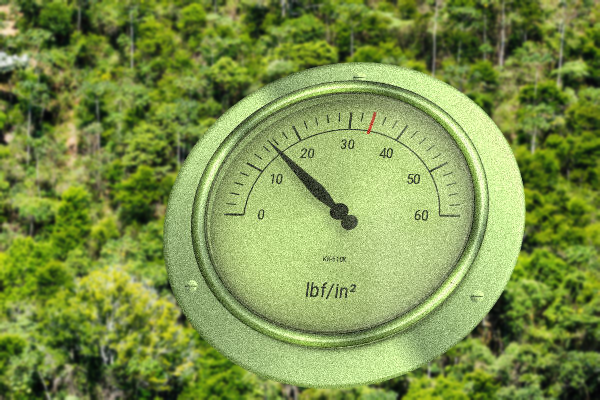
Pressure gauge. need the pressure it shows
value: 15 psi
